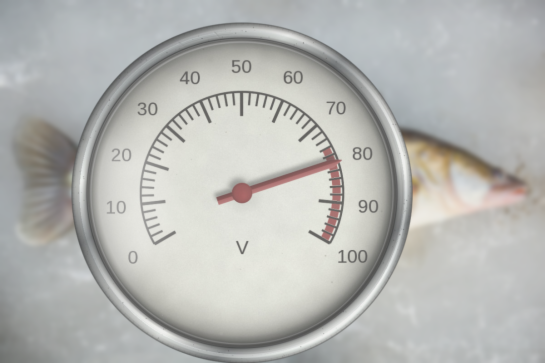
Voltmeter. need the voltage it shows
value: 80 V
